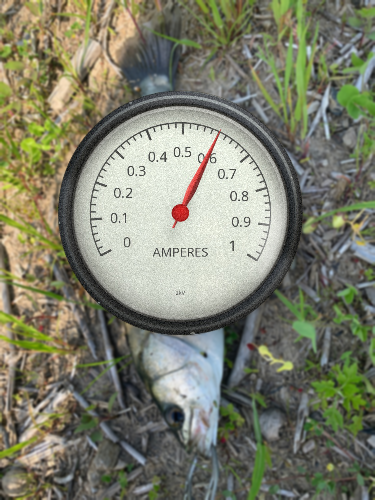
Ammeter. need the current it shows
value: 0.6 A
